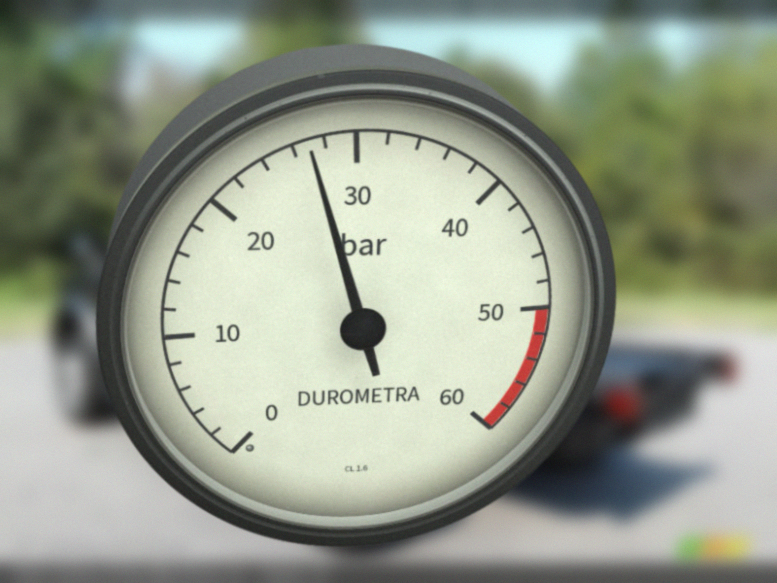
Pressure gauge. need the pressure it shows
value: 27 bar
